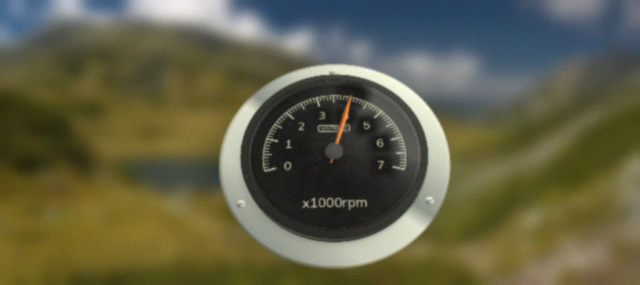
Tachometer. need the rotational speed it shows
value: 4000 rpm
